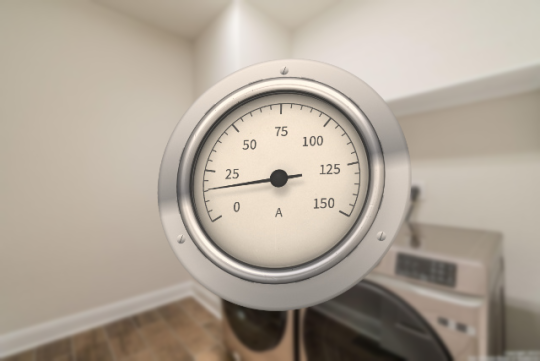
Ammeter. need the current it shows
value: 15 A
